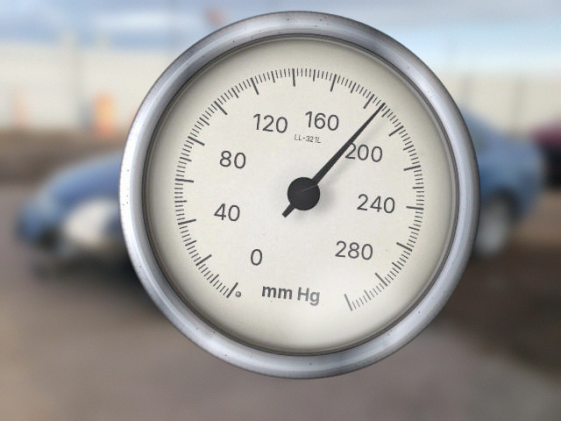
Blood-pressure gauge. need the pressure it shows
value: 186 mmHg
